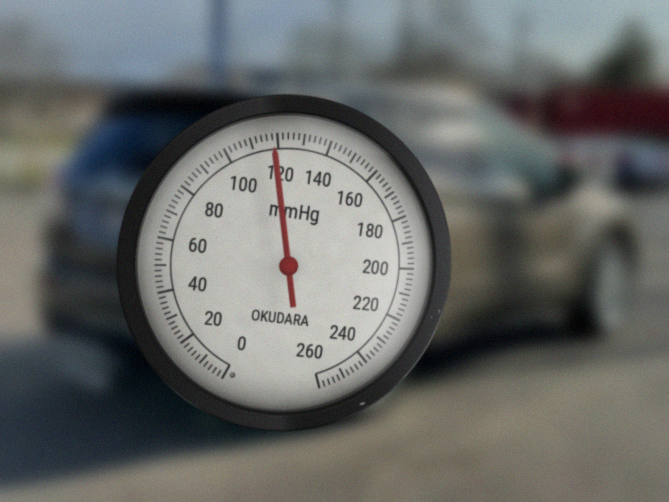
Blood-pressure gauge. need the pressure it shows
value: 118 mmHg
